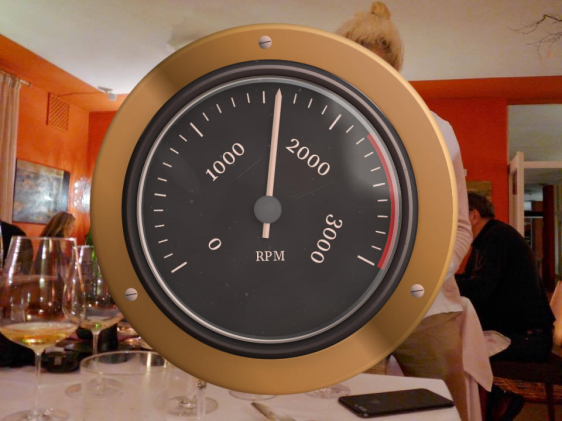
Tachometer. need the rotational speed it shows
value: 1600 rpm
